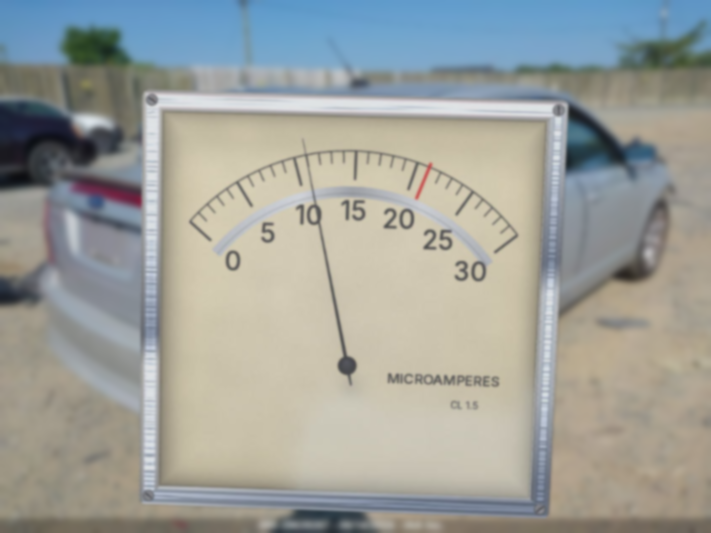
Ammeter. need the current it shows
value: 11 µA
